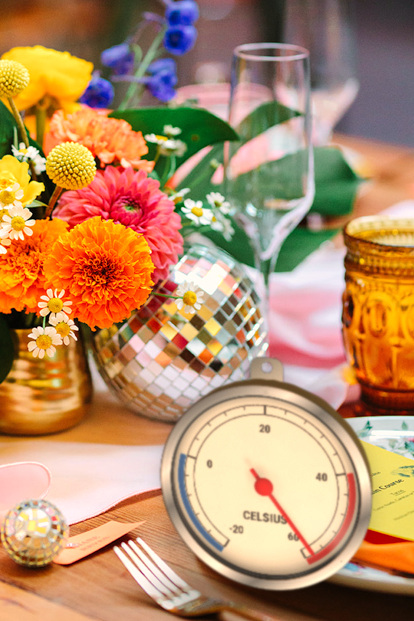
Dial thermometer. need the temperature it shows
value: 58 °C
